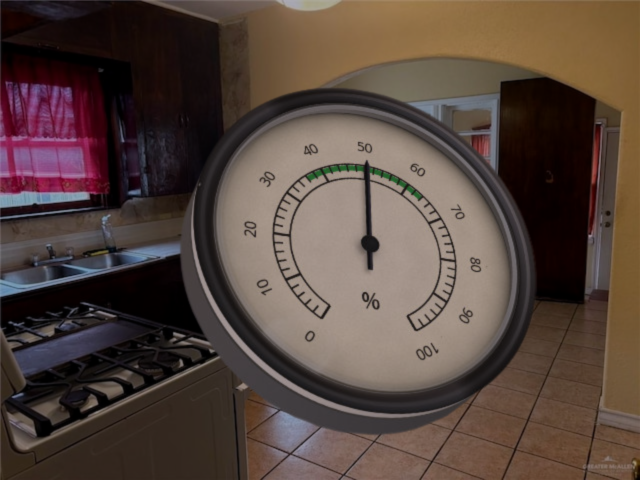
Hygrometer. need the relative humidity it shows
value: 50 %
